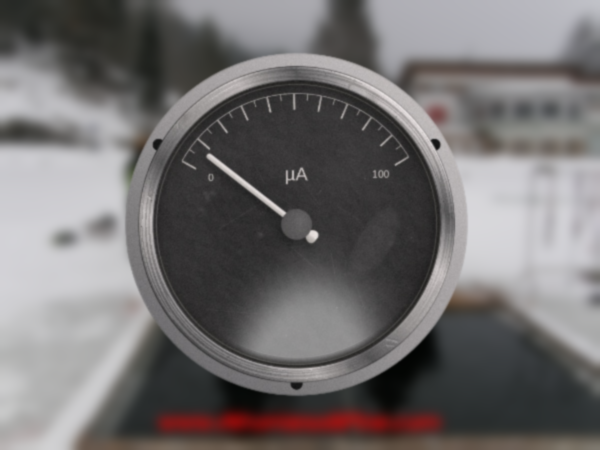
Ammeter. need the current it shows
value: 7.5 µA
